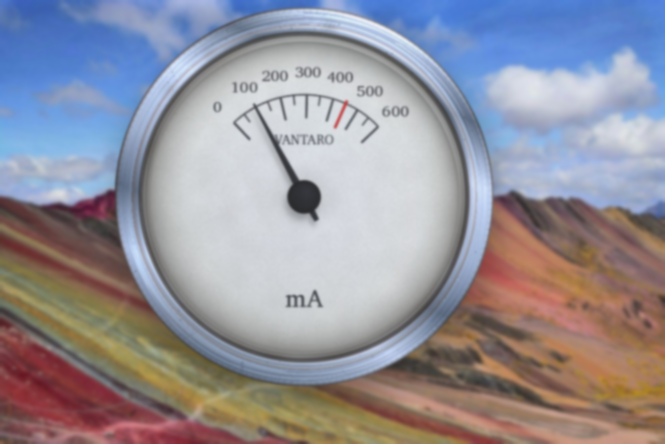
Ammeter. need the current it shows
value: 100 mA
